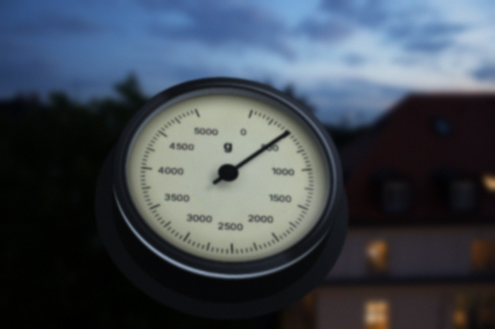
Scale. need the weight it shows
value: 500 g
